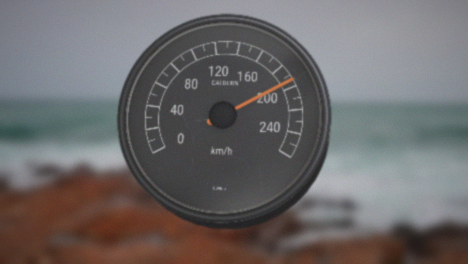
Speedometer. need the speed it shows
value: 195 km/h
